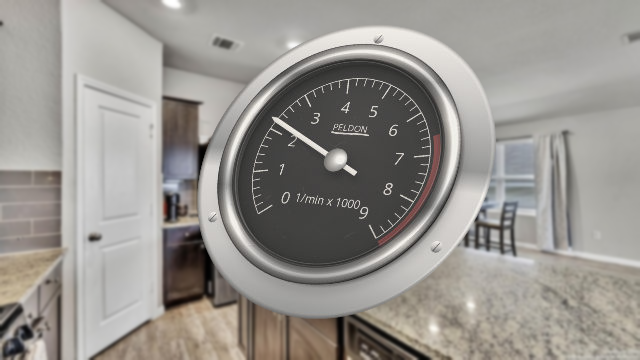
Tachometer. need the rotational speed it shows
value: 2200 rpm
